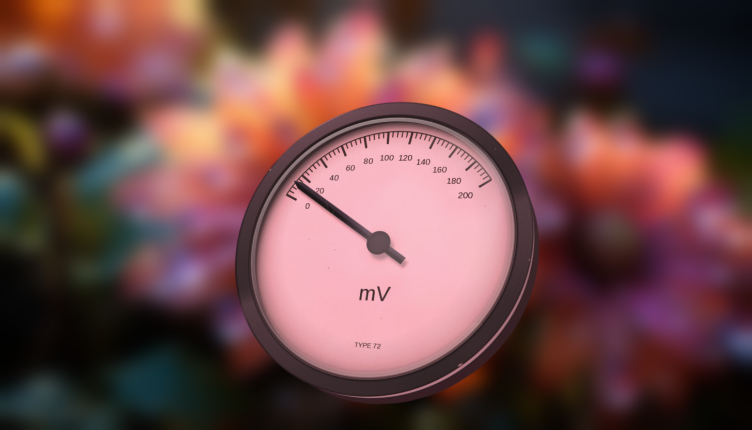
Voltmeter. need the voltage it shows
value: 12 mV
